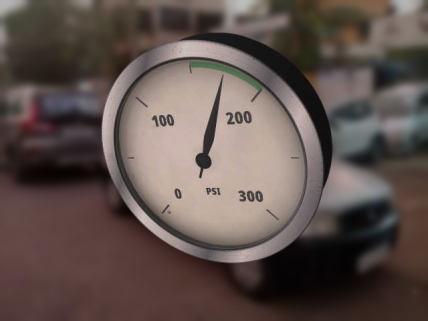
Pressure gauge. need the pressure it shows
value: 175 psi
